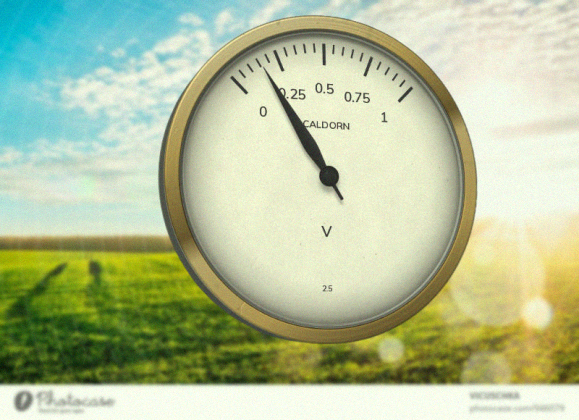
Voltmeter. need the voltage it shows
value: 0.15 V
